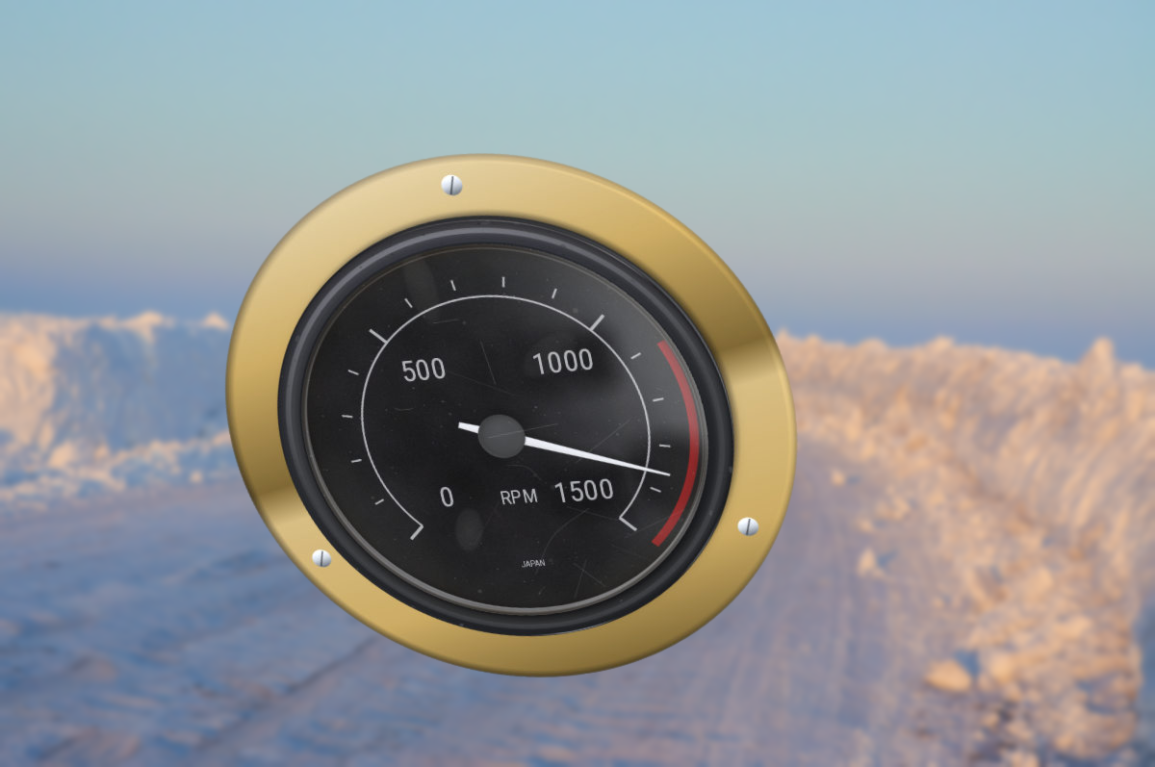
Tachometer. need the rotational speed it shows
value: 1350 rpm
